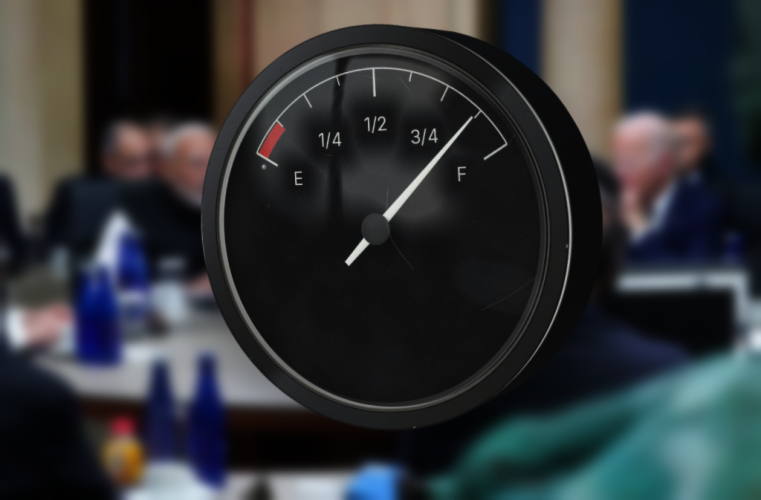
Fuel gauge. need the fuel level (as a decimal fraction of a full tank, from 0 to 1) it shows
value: 0.875
